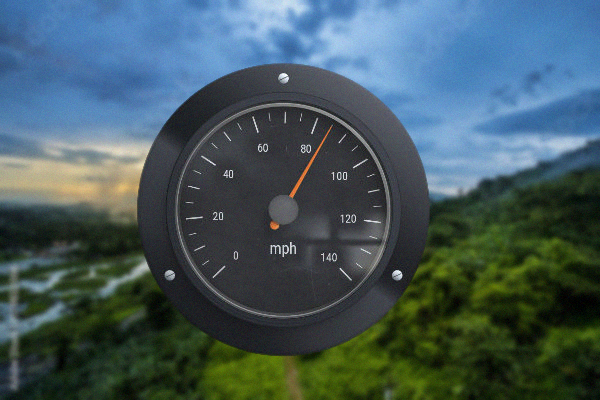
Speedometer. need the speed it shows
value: 85 mph
